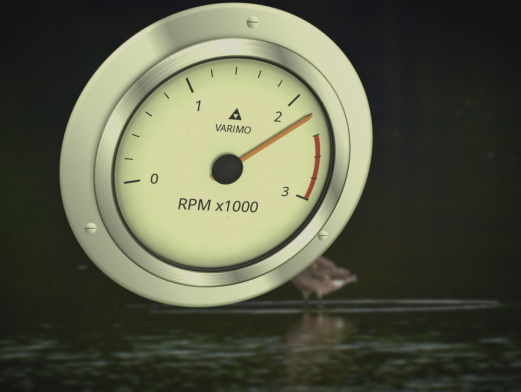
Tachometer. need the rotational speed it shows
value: 2200 rpm
